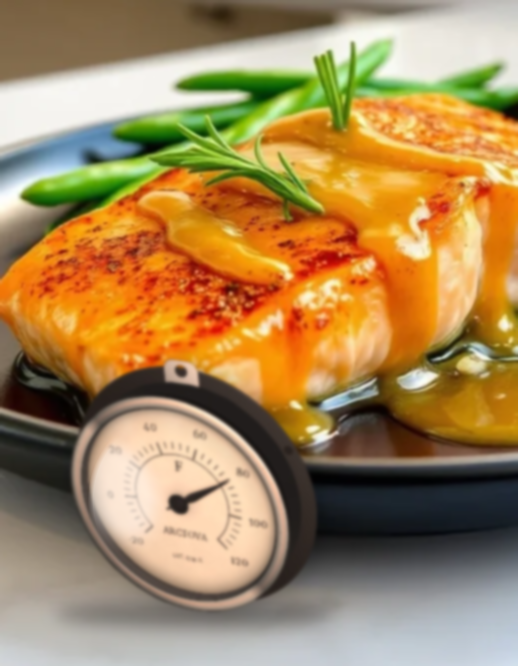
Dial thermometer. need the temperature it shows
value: 80 °F
